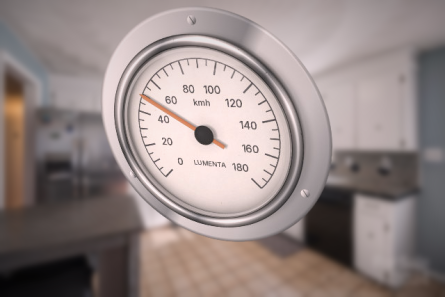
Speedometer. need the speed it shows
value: 50 km/h
